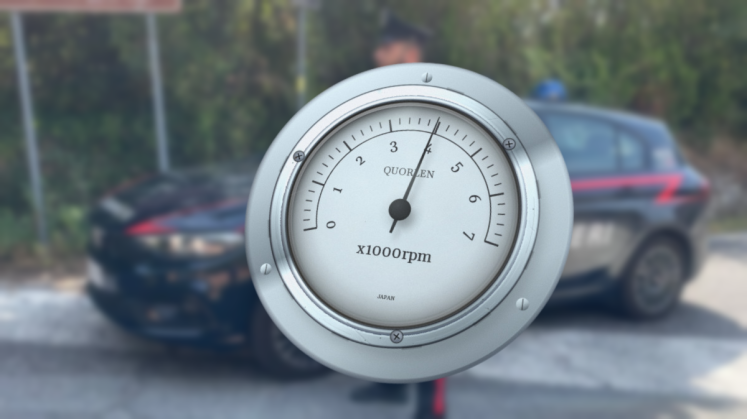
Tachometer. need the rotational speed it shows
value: 4000 rpm
